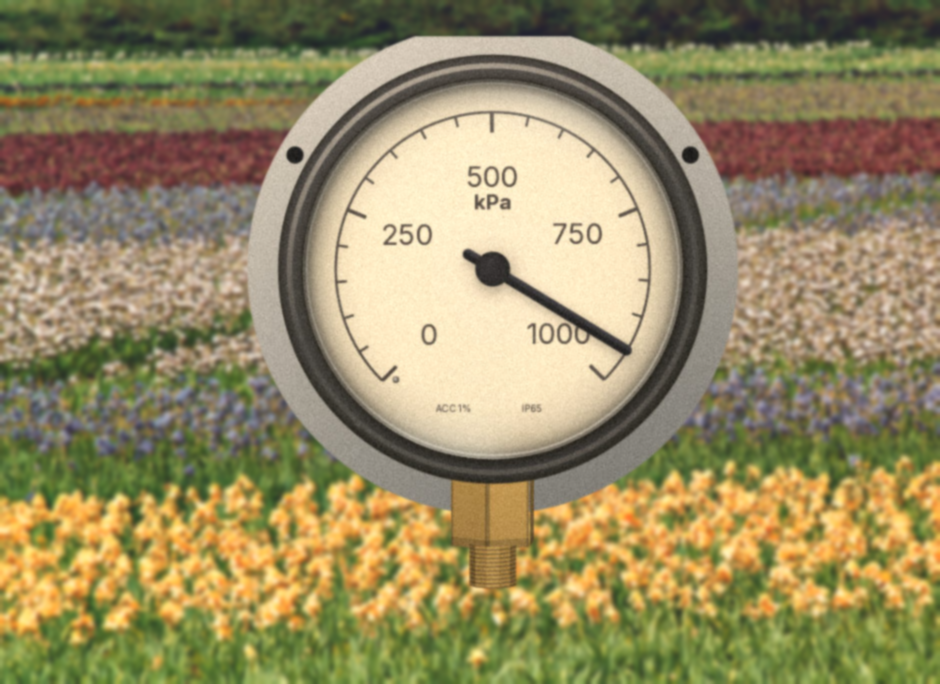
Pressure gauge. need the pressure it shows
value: 950 kPa
